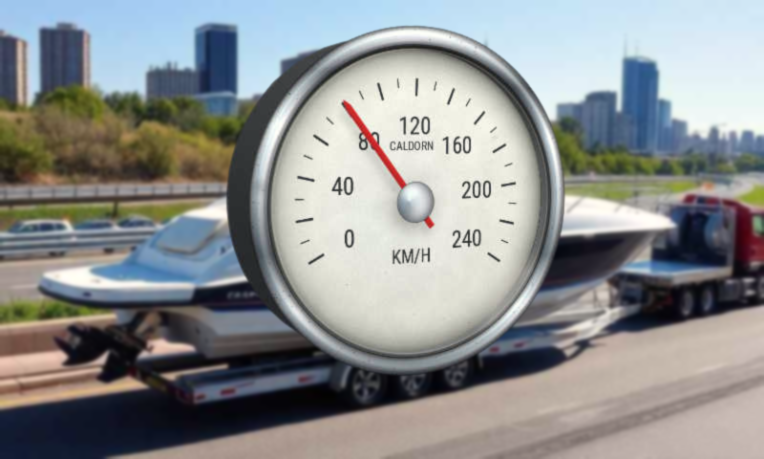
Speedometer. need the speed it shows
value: 80 km/h
